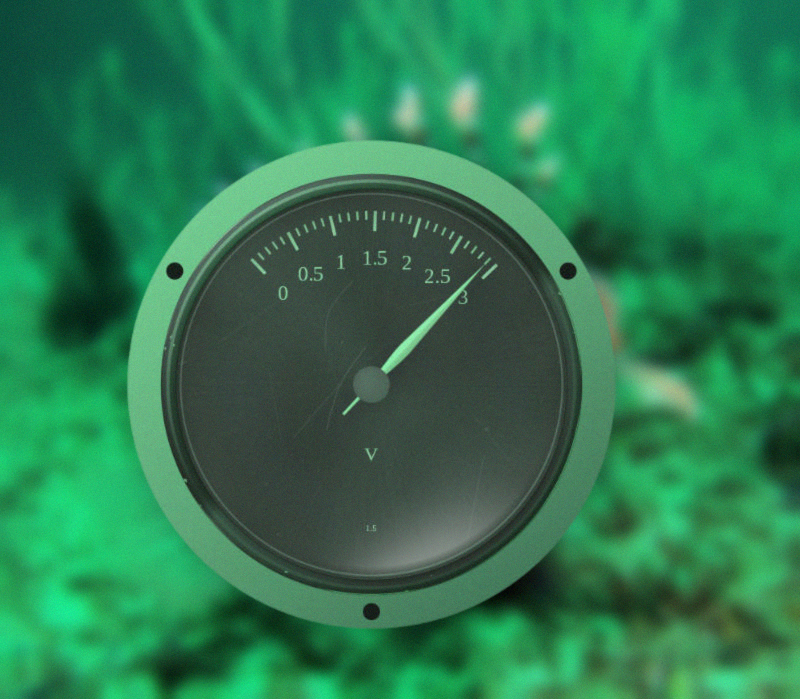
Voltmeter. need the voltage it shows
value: 2.9 V
